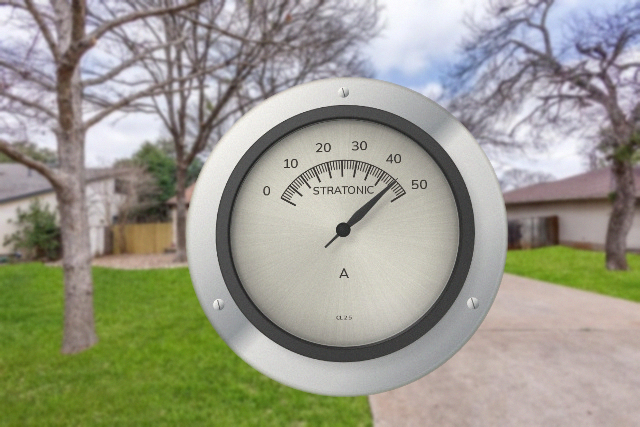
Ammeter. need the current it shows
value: 45 A
